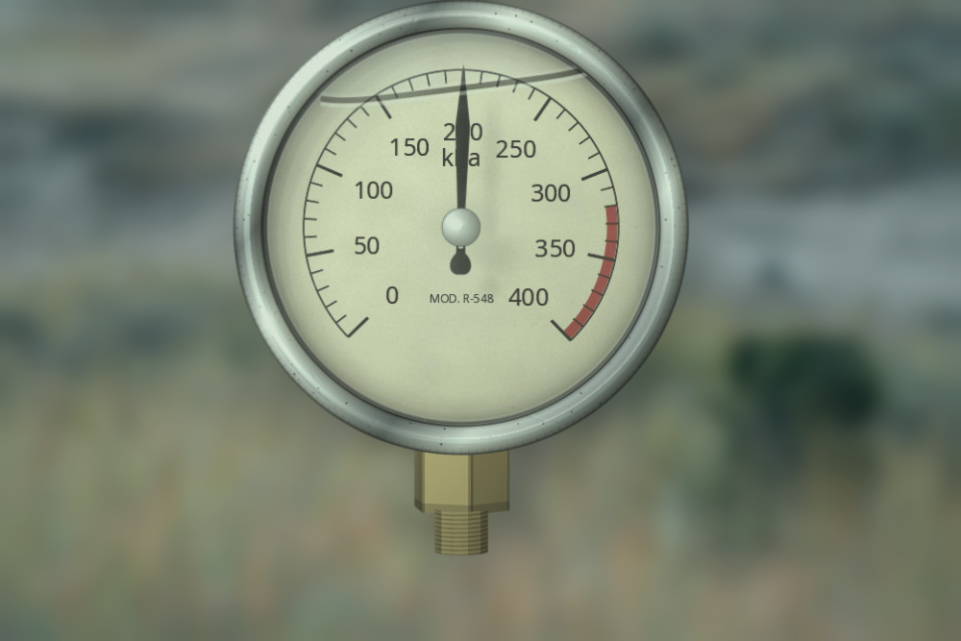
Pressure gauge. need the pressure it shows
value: 200 kPa
